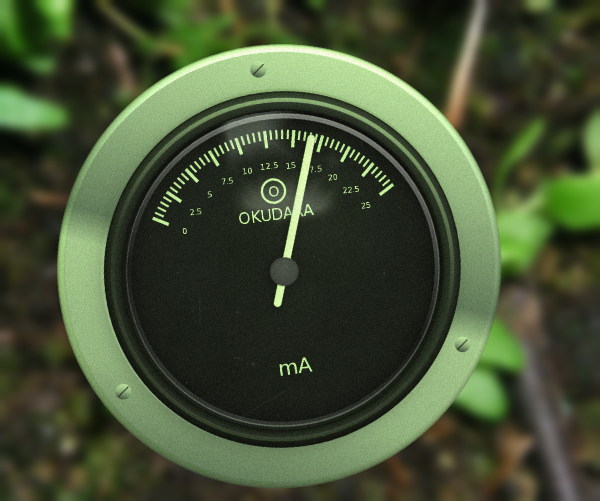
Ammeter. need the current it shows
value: 16.5 mA
